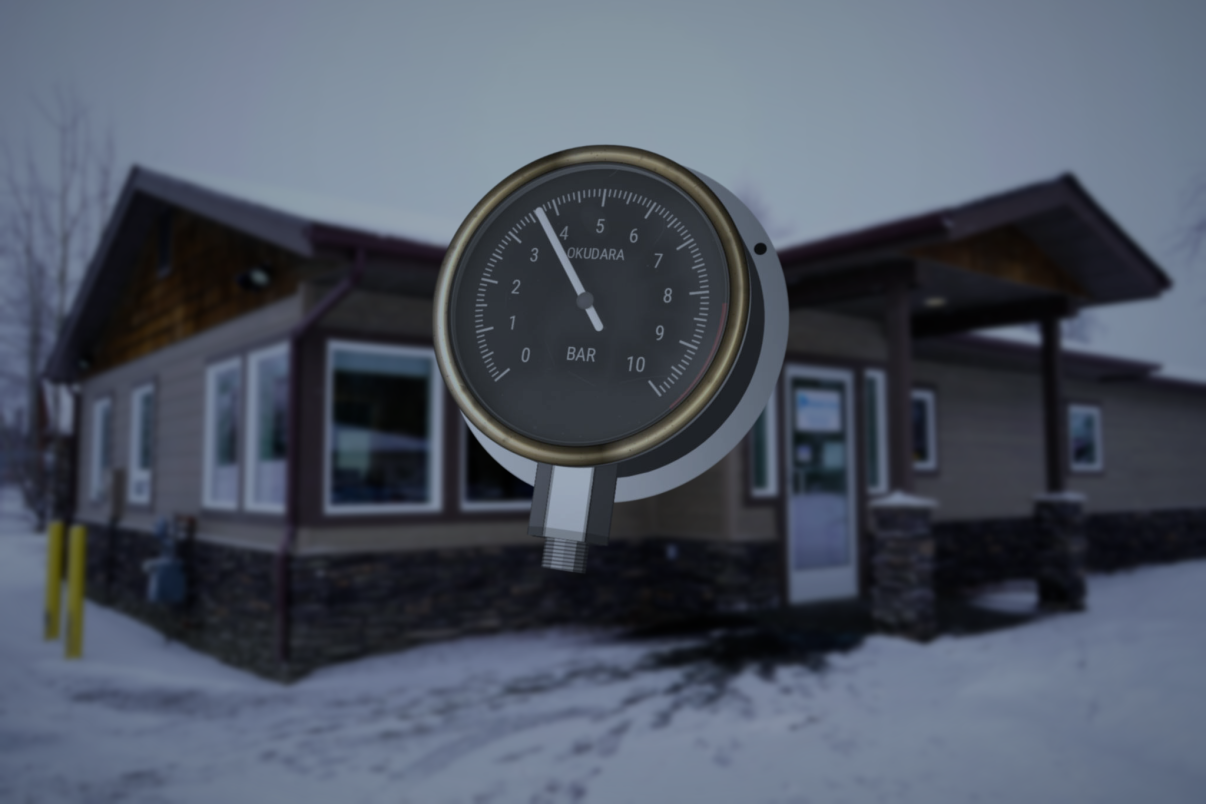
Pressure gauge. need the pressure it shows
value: 3.7 bar
